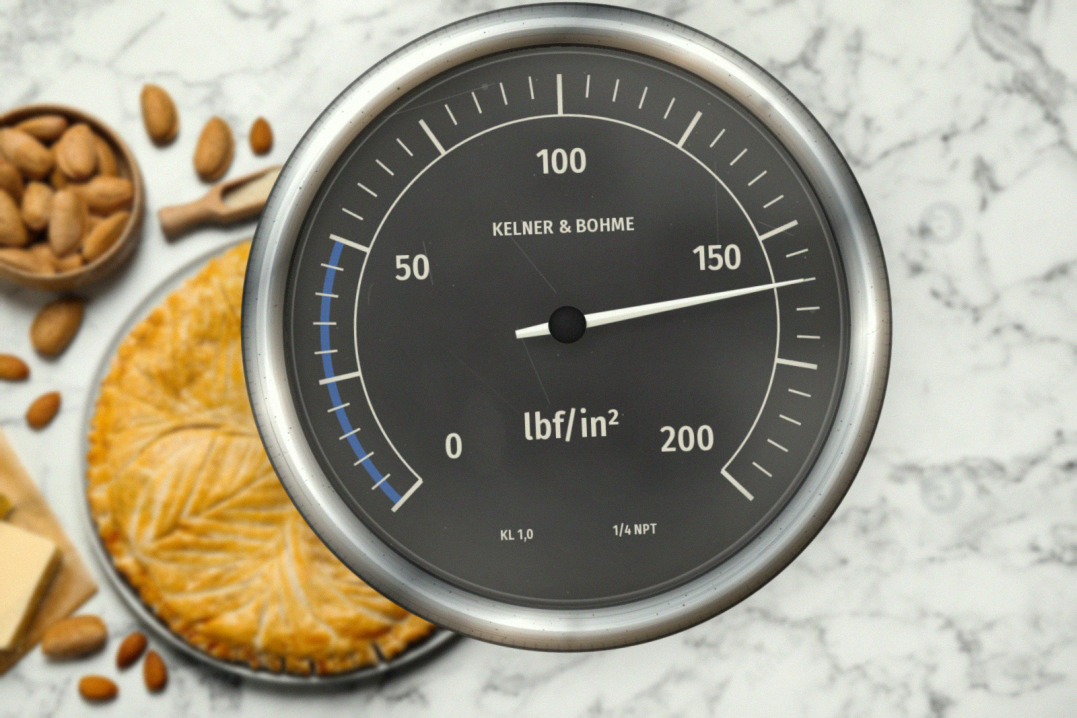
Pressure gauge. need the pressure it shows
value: 160 psi
